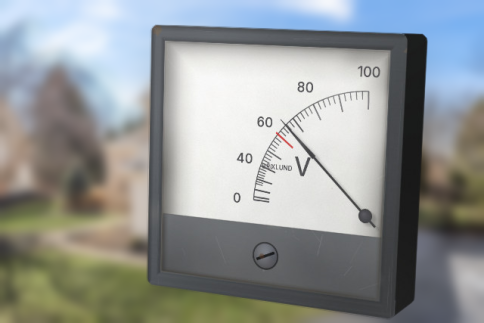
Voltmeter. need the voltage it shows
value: 66 V
